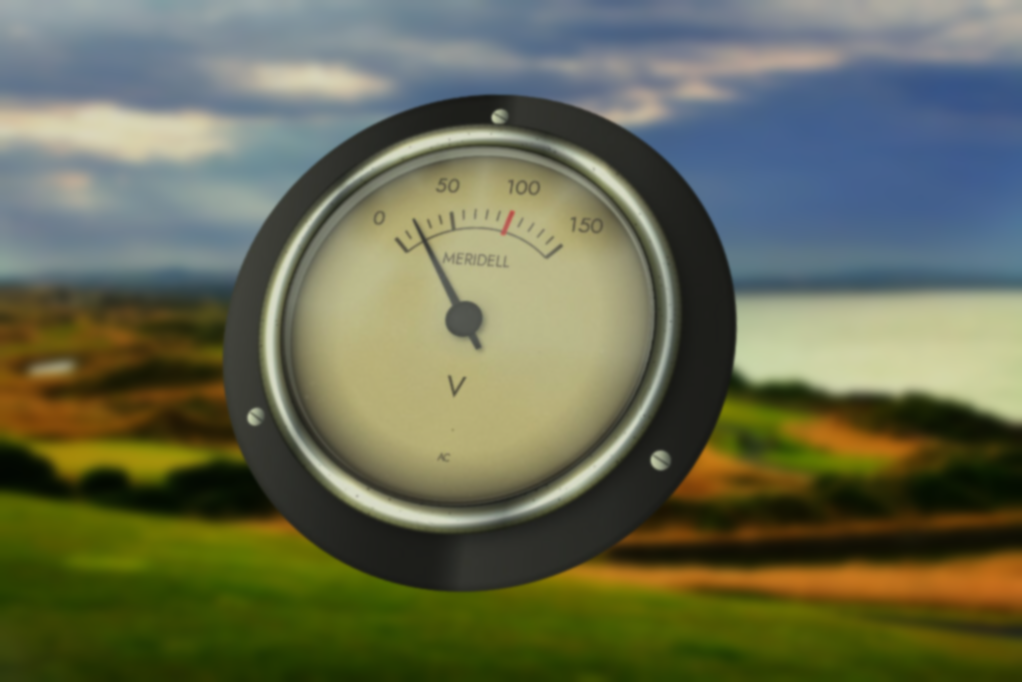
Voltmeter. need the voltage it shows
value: 20 V
